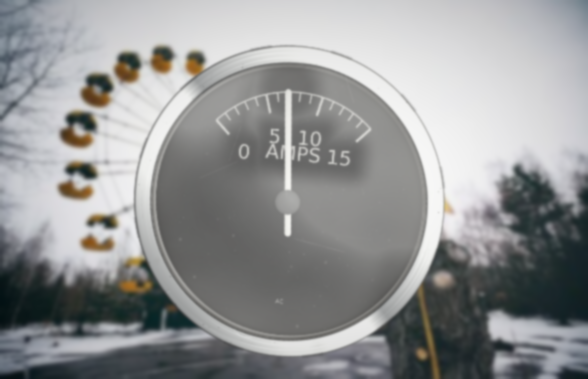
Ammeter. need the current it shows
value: 7 A
